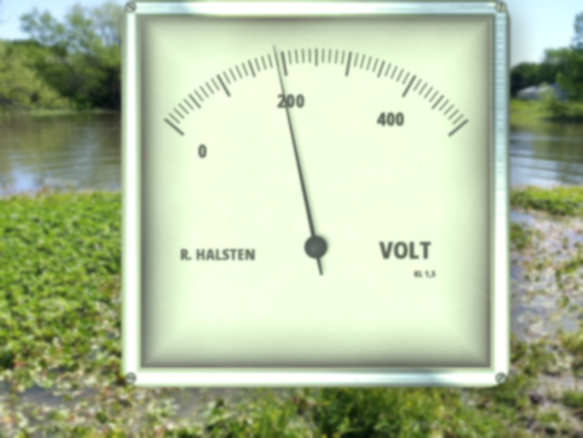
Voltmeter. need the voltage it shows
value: 190 V
